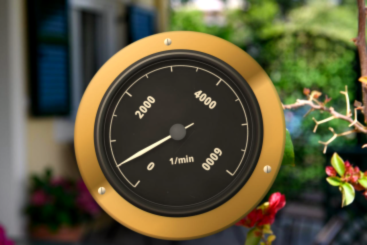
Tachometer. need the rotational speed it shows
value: 500 rpm
